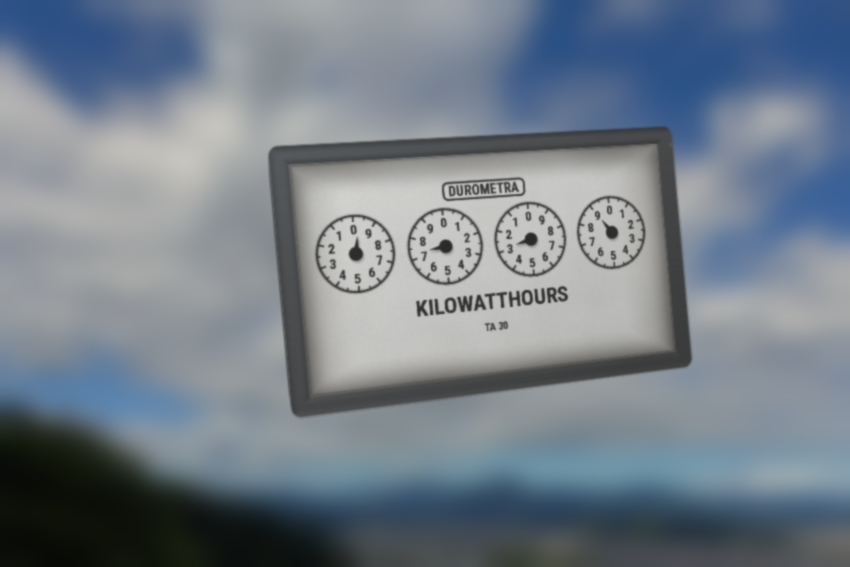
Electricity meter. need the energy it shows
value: 9729 kWh
